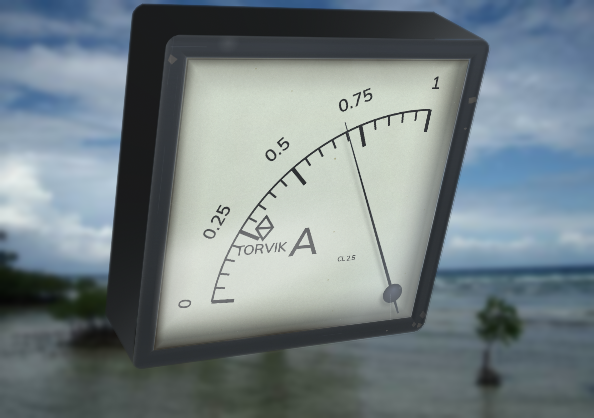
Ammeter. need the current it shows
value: 0.7 A
